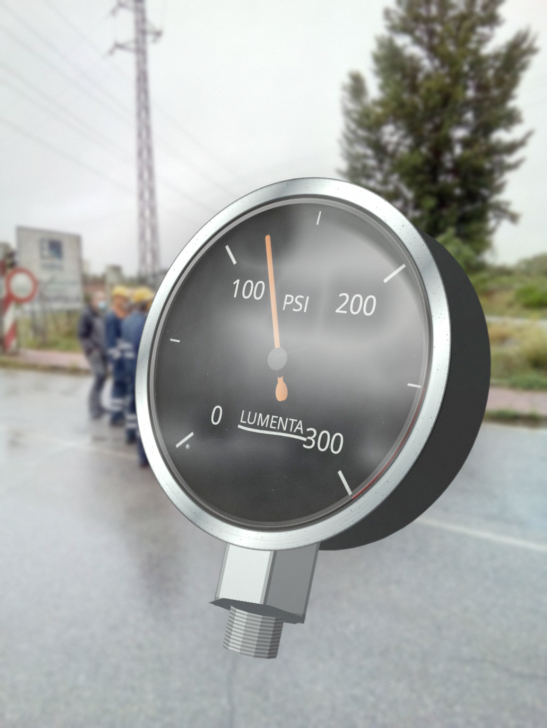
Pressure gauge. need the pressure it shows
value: 125 psi
